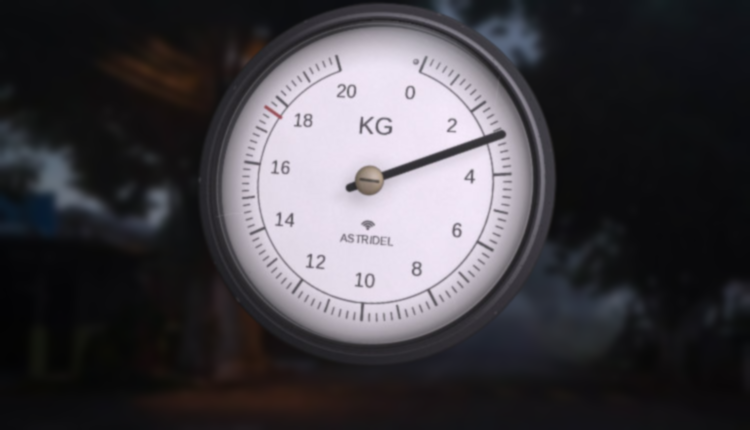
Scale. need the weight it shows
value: 3 kg
